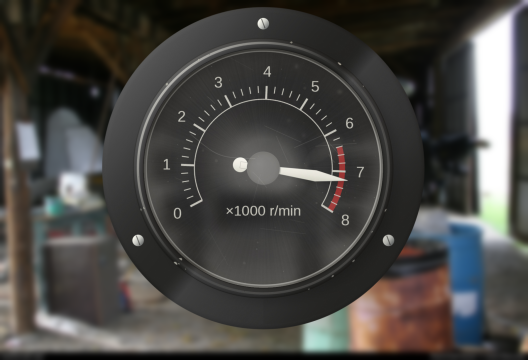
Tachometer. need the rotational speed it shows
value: 7200 rpm
